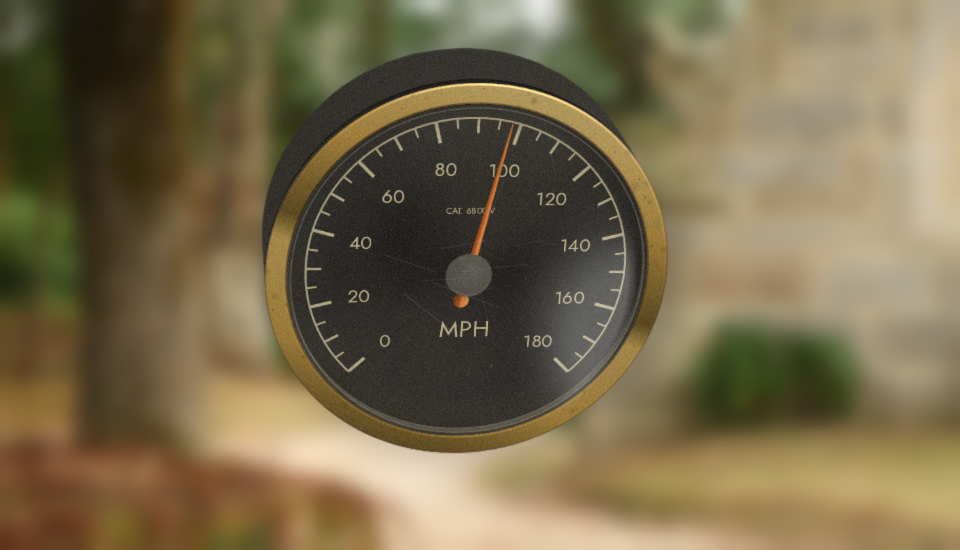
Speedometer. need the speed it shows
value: 97.5 mph
